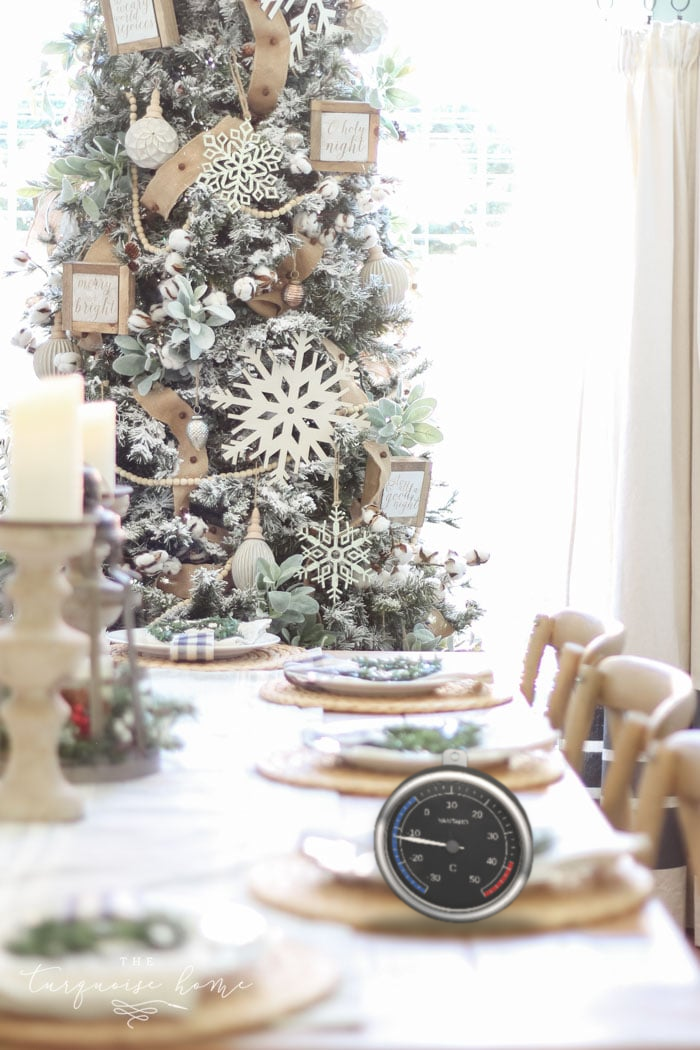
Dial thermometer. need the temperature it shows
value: -12 °C
